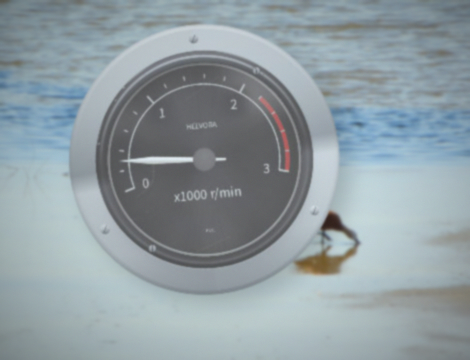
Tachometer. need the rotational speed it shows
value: 300 rpm
